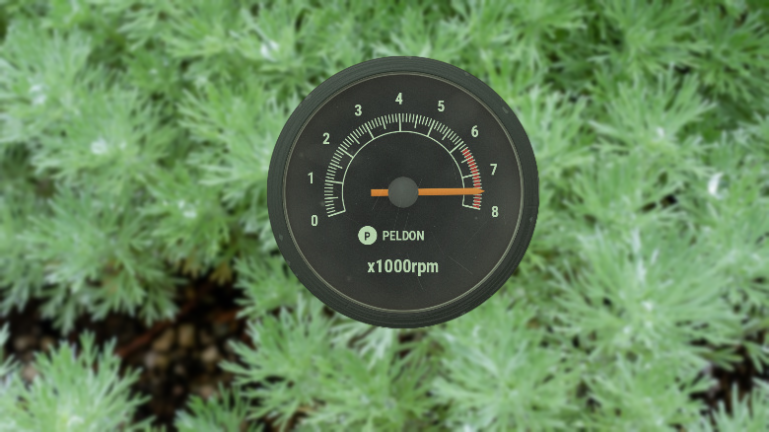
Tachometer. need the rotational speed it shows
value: 7500 rpm
